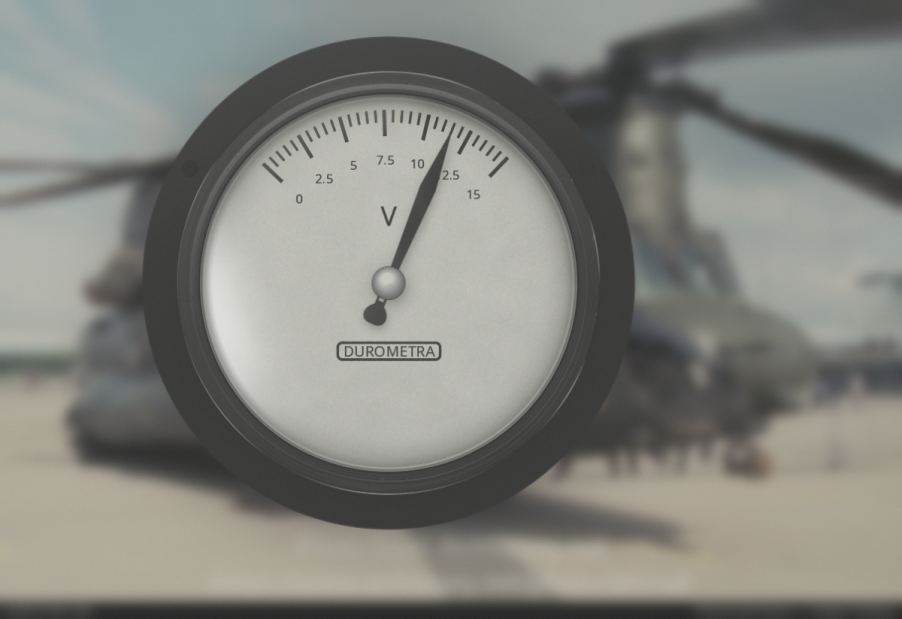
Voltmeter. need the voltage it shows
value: 11.5 V
